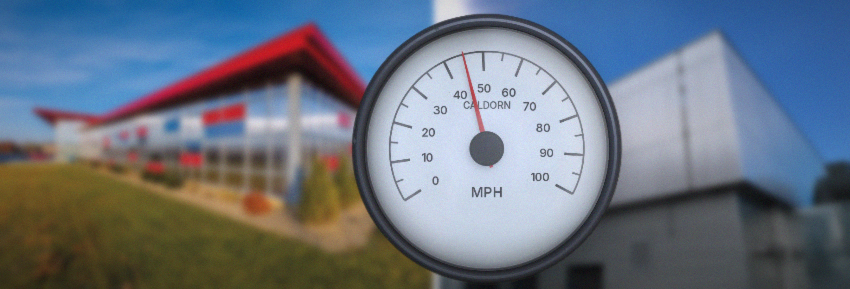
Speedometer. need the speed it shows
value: 45 mph
